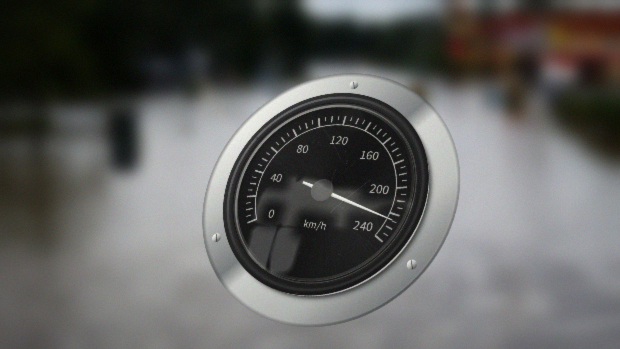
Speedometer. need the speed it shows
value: 225 km/h
